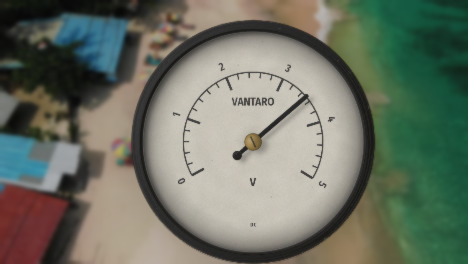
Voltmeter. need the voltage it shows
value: 3.5 V
